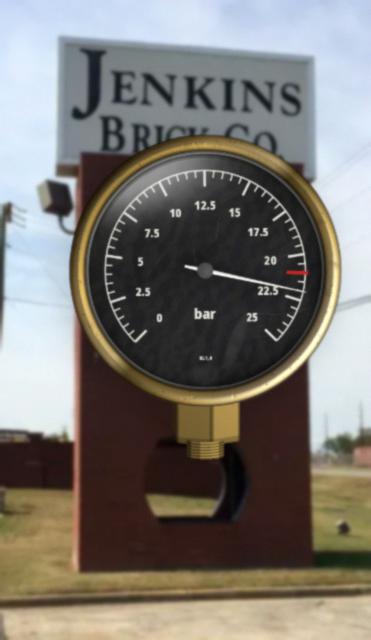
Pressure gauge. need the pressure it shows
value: 22 bar
